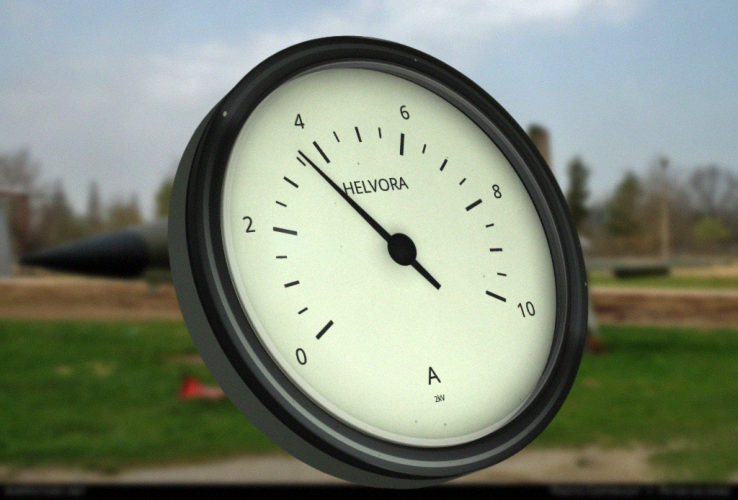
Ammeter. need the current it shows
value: 3.5 A
